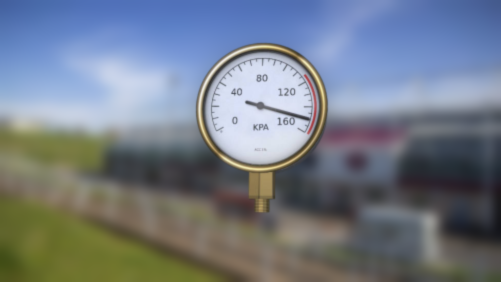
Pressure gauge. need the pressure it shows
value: 150 kPa
